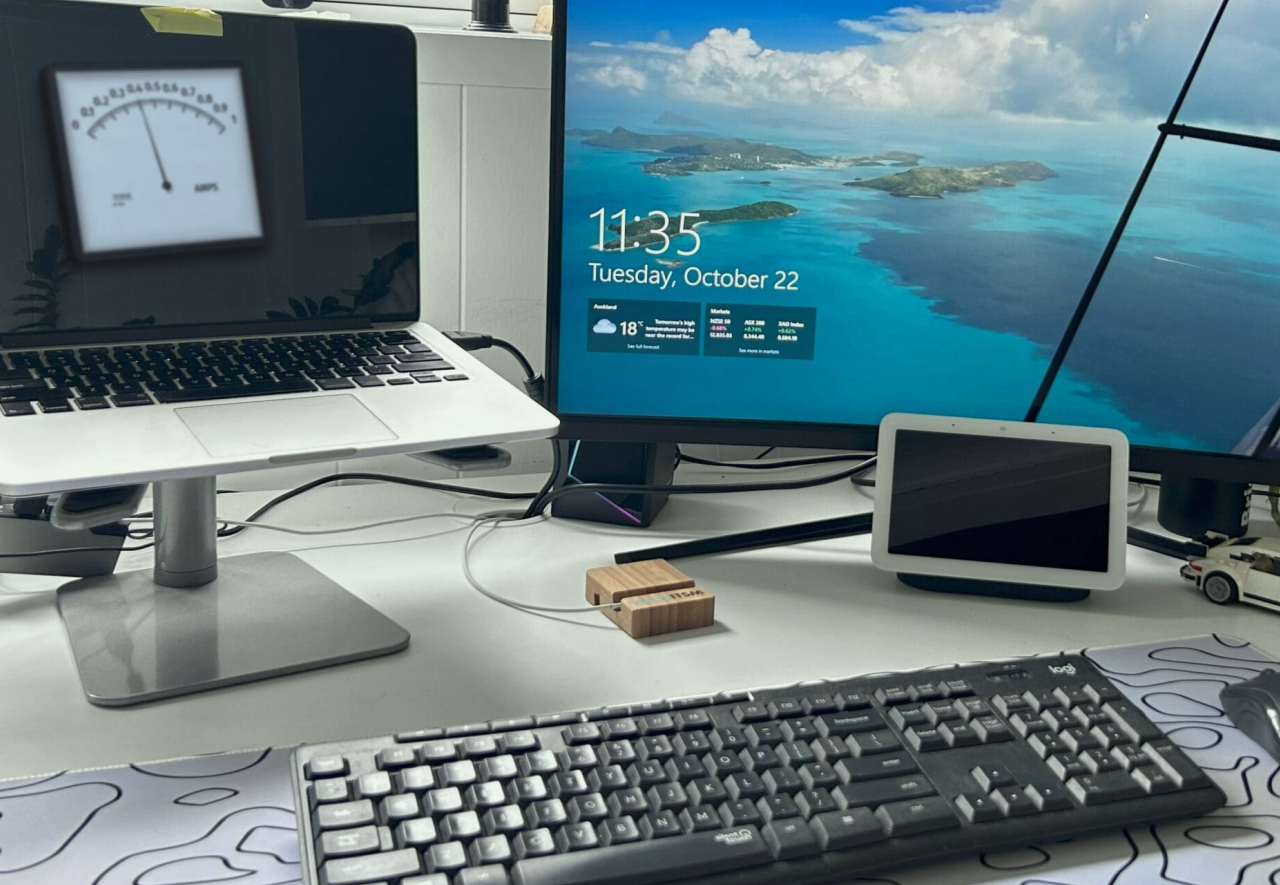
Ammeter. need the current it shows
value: 0.4 A
